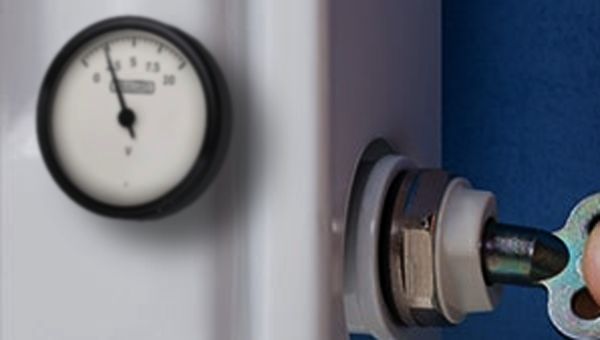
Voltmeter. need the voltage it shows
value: 2.5 V
